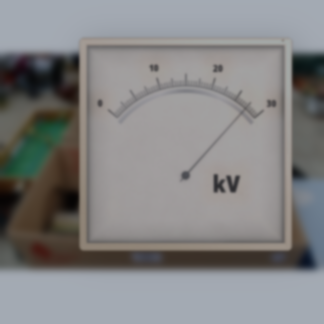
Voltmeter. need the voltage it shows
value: 27.5 kV
